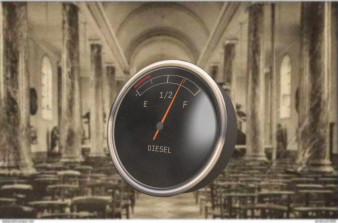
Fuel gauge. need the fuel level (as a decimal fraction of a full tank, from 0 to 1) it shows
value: 0.75
